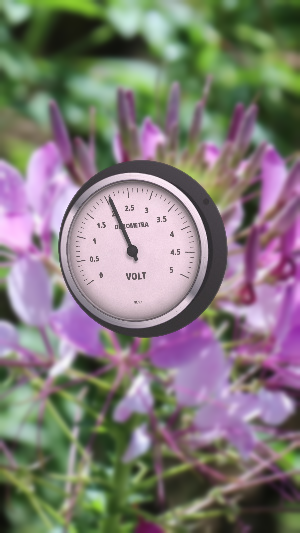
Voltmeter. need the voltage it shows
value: 2.1 V
